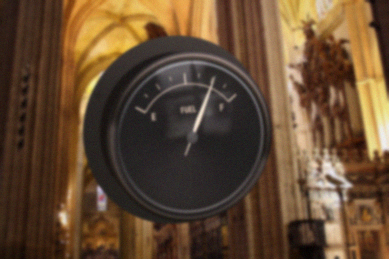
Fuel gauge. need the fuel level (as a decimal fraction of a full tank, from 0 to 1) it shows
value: 0.75
